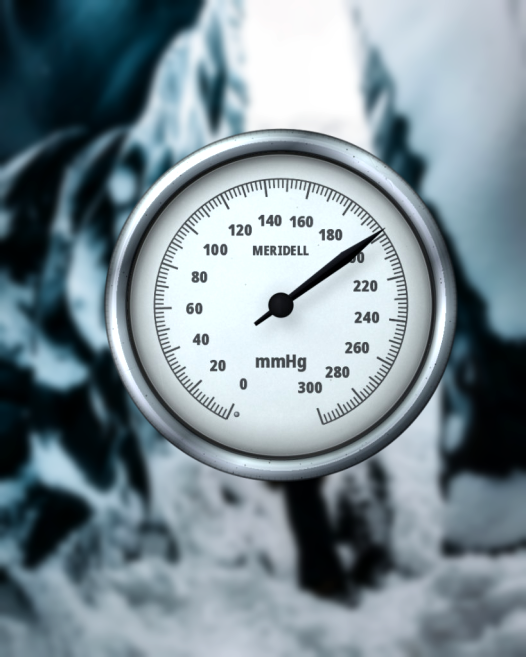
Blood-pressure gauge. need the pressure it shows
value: 198 mmHg
